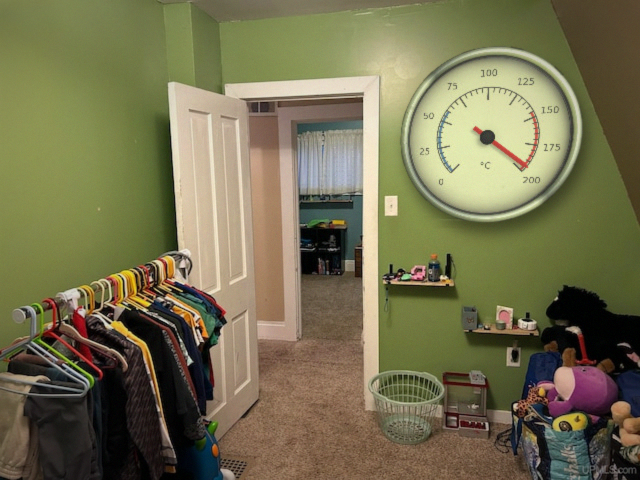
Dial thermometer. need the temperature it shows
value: 195 °C
